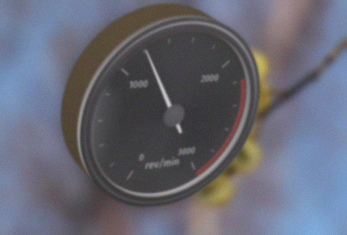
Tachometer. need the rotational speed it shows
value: 1200 rpm
